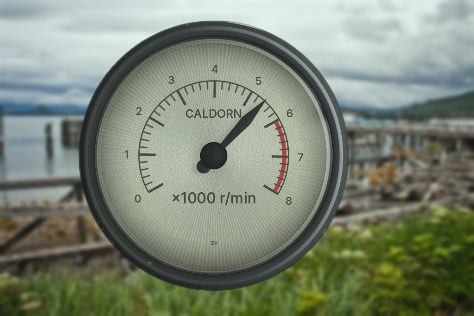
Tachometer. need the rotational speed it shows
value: 5400 rpm
